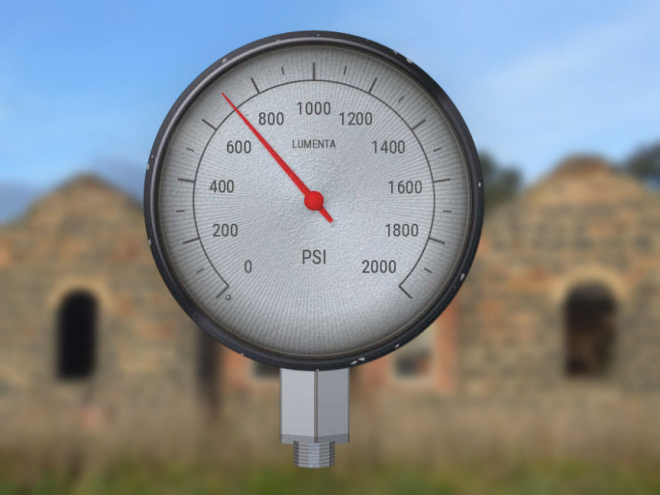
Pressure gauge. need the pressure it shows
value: 700 psi
